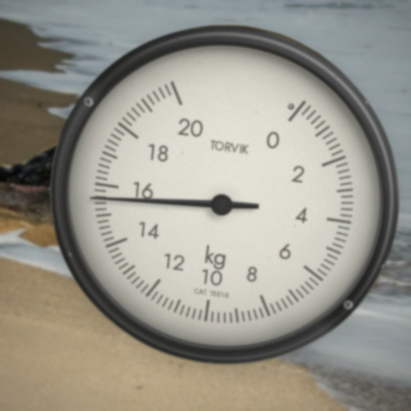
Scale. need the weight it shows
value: 15.6 kg
